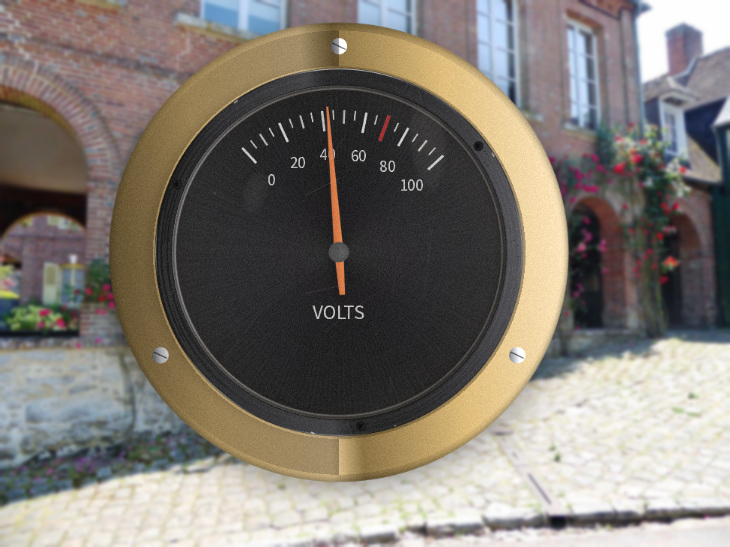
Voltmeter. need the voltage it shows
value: 42.5 V
